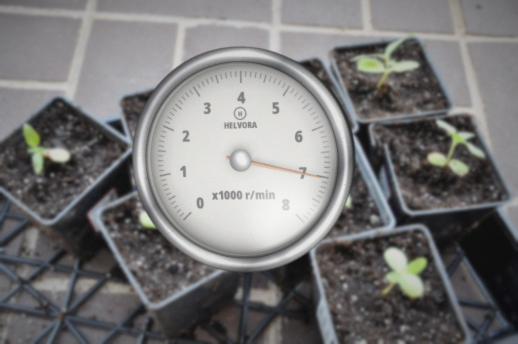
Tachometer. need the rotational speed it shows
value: 7000 rpm
